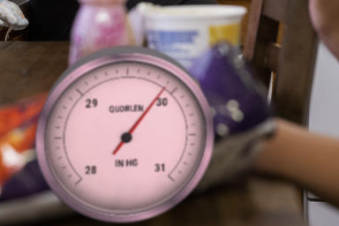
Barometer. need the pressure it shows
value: 29.9 inHg
